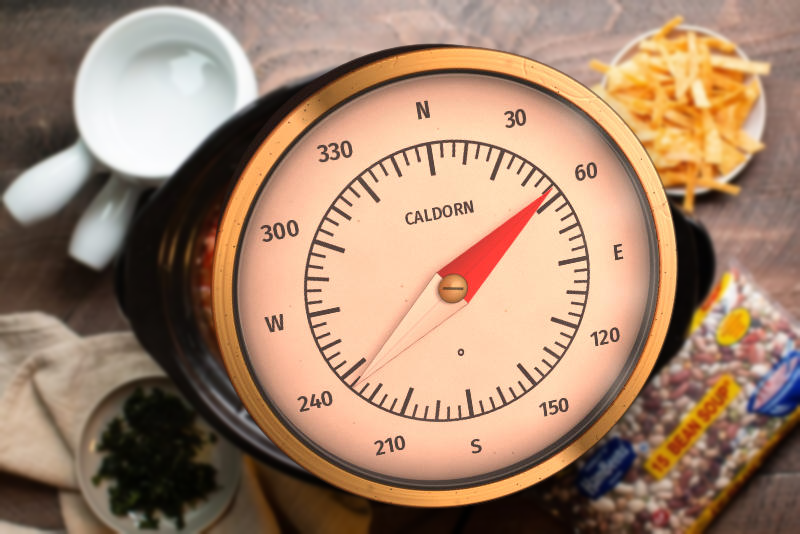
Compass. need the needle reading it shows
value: 55 °
